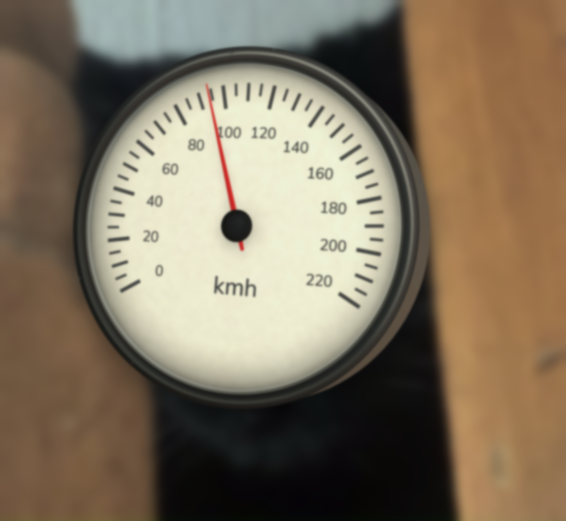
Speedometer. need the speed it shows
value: 95 km/h
